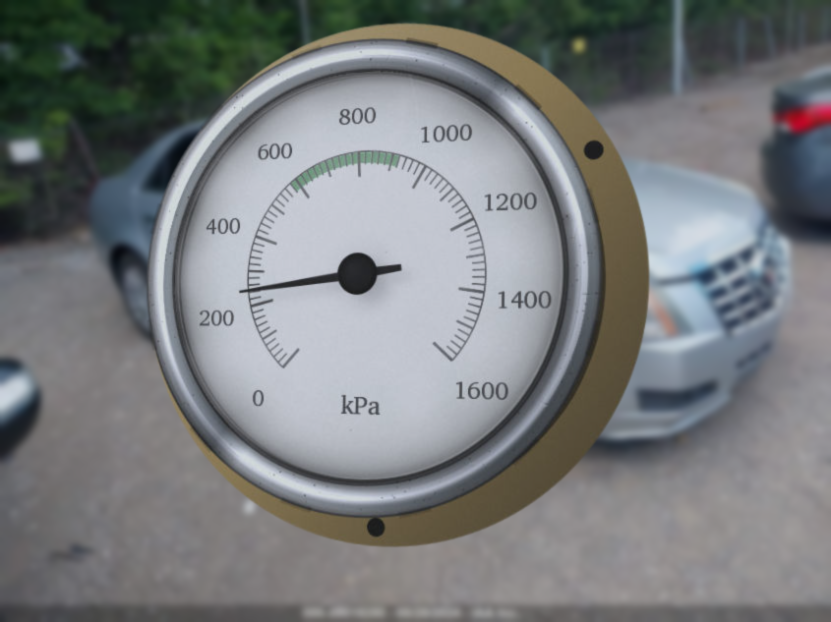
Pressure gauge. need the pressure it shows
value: 240 kPa
